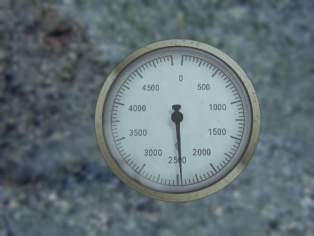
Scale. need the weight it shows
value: 2450 g
